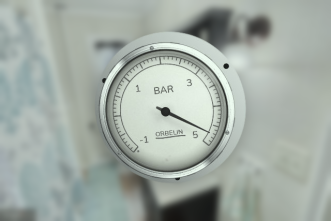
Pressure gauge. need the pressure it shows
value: 4.7 bar
